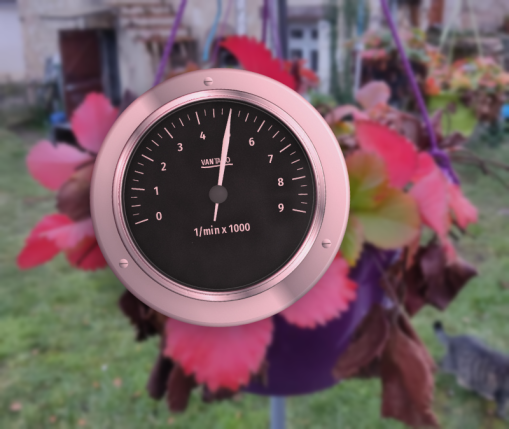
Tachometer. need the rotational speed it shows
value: 5000 rpm
